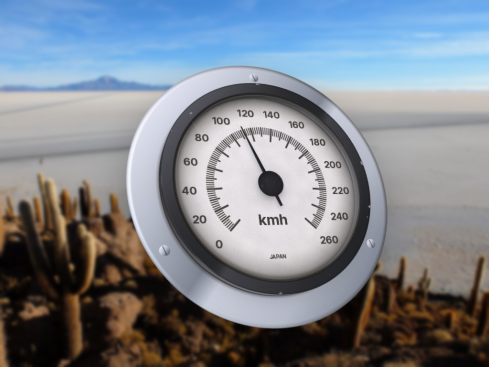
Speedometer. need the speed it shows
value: 110 km/h
